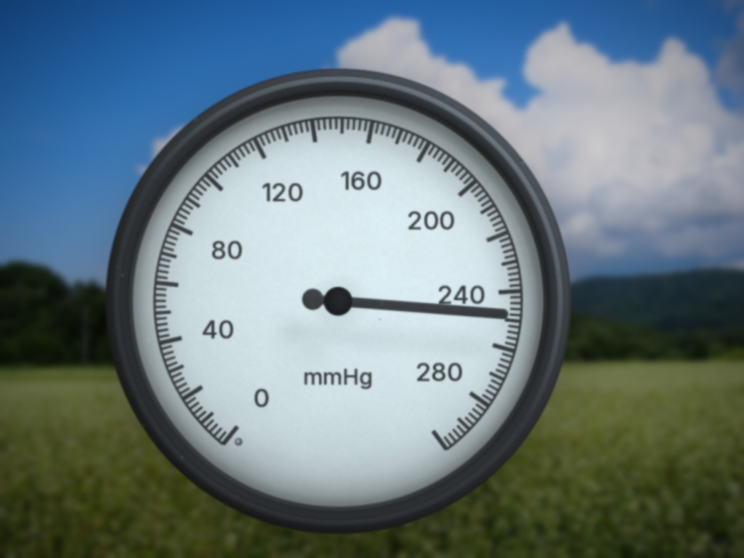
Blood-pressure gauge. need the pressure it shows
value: 248 mmHg
